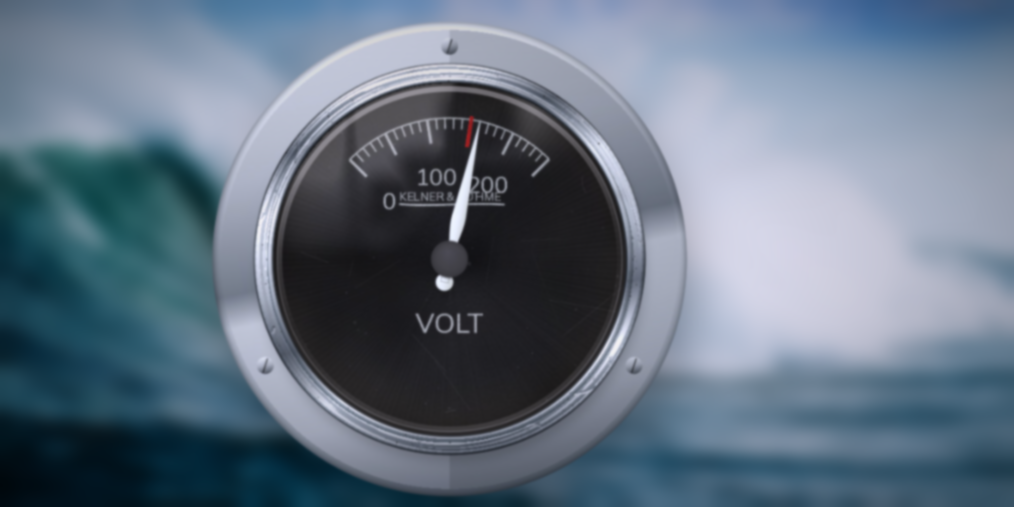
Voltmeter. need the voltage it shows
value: 160 V
